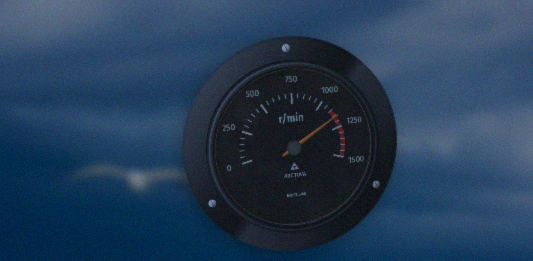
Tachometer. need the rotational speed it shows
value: 1150 rpm
